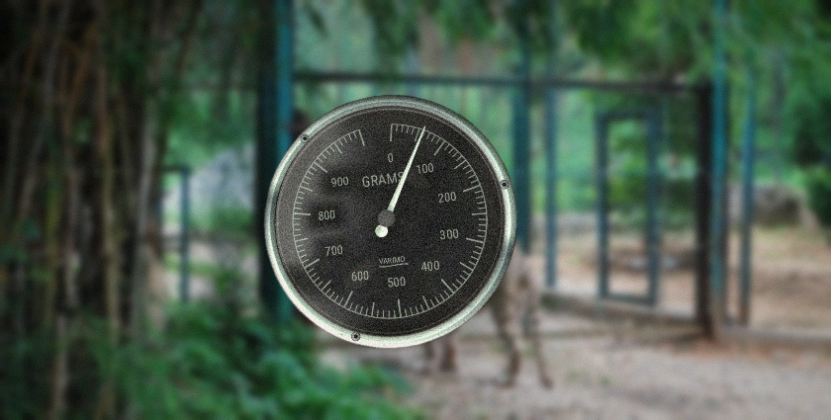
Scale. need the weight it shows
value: 60 g
